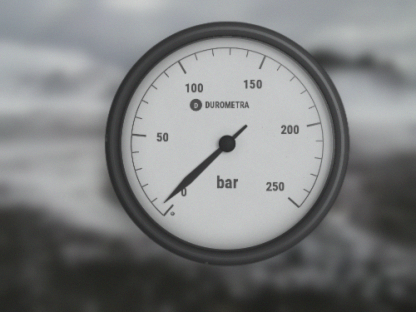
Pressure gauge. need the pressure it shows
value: 5 bar
